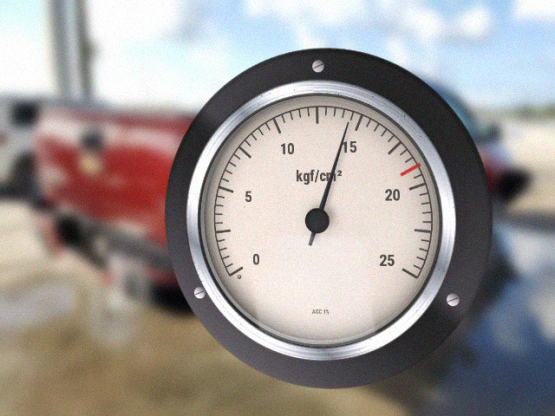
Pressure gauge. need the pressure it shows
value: 14.5 kg/cm²
